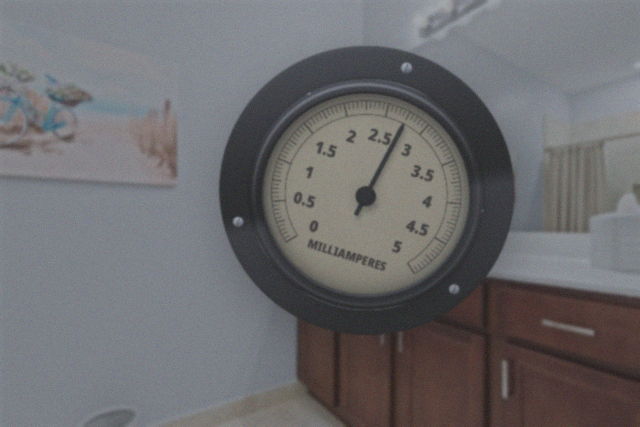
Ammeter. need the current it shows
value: 2.75 mA
